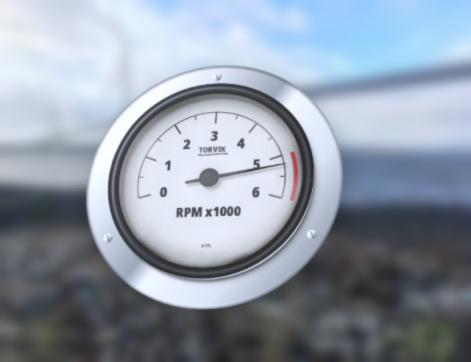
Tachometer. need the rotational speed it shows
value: 5250 rpm
